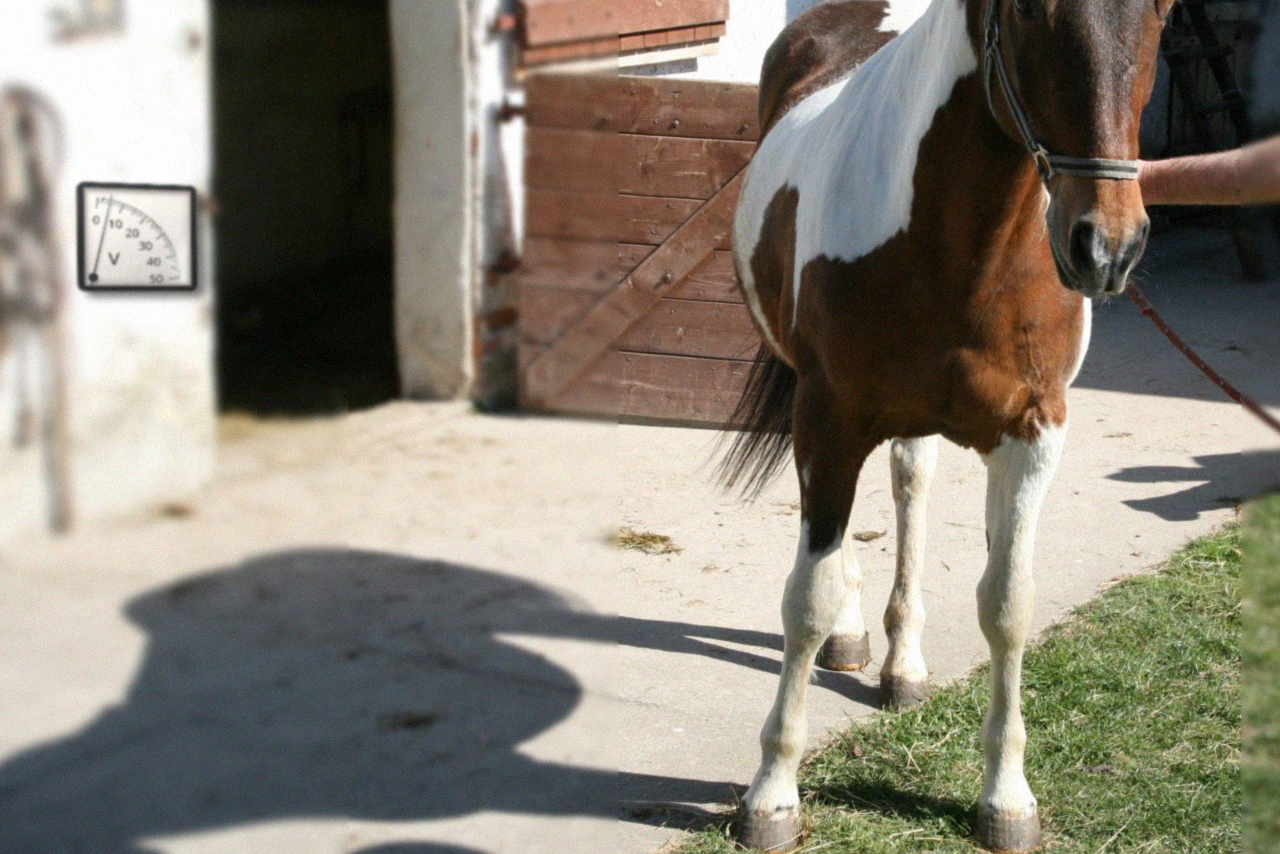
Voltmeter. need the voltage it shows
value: 5 V
